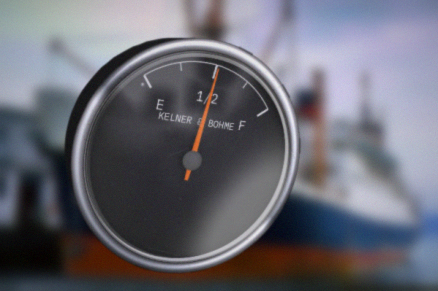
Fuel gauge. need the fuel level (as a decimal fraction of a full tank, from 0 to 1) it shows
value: 0.5
